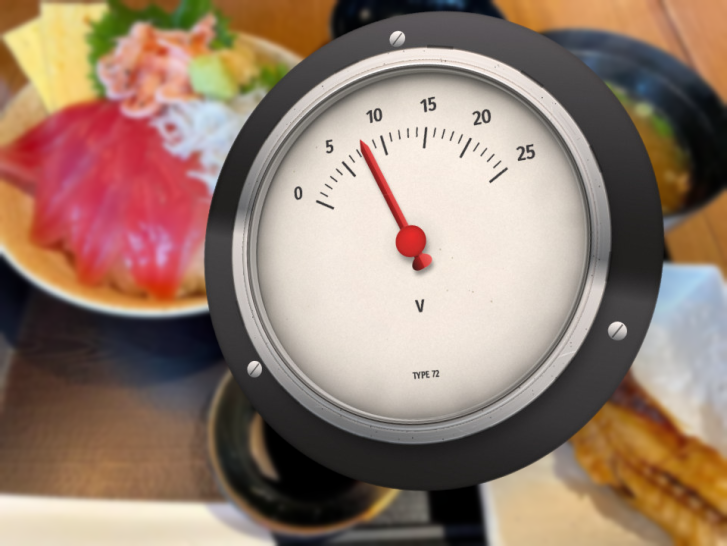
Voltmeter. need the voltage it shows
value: 8 V
